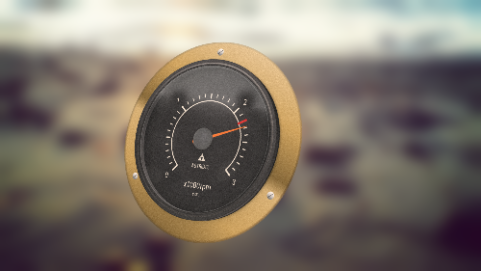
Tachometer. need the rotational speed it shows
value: 2300 rpm
